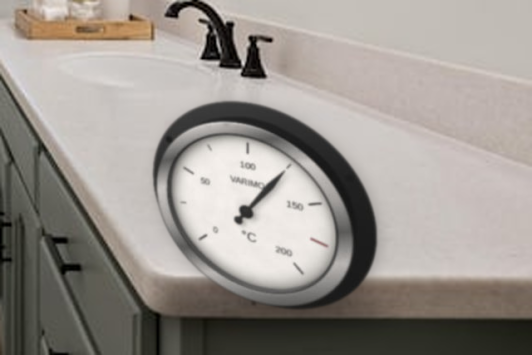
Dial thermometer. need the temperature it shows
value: 125 °C
